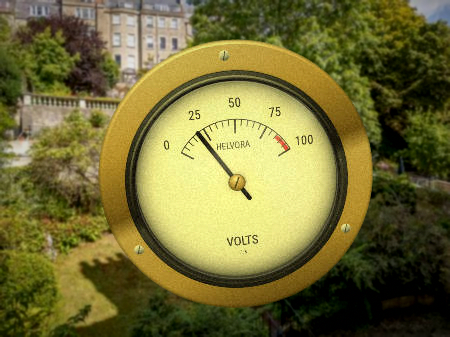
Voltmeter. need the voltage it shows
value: 20 V
